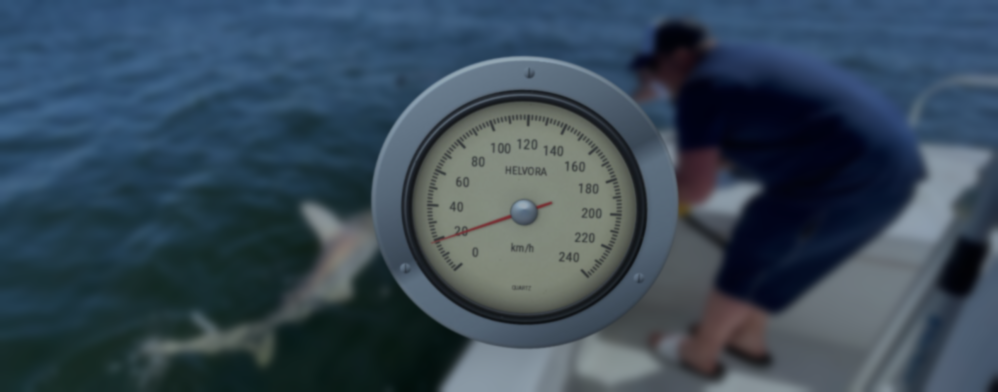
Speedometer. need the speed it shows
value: 20 km/h
